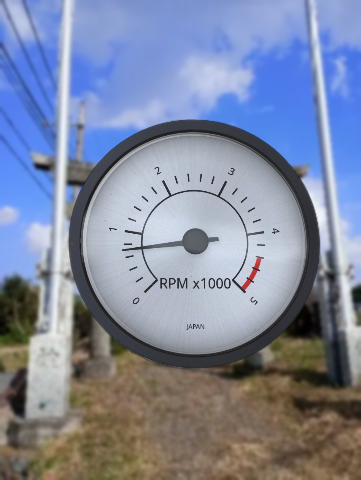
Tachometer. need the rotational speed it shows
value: 700 rpm
